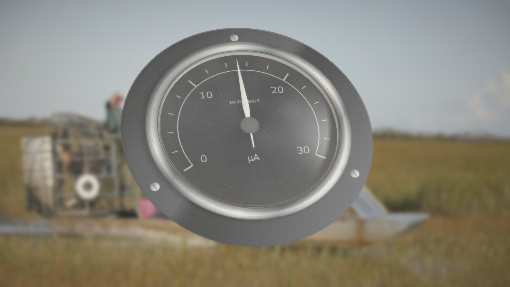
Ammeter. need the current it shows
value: 15 µA
